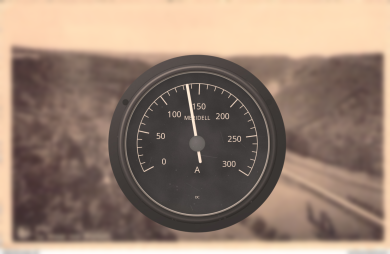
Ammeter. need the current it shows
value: 135 A
